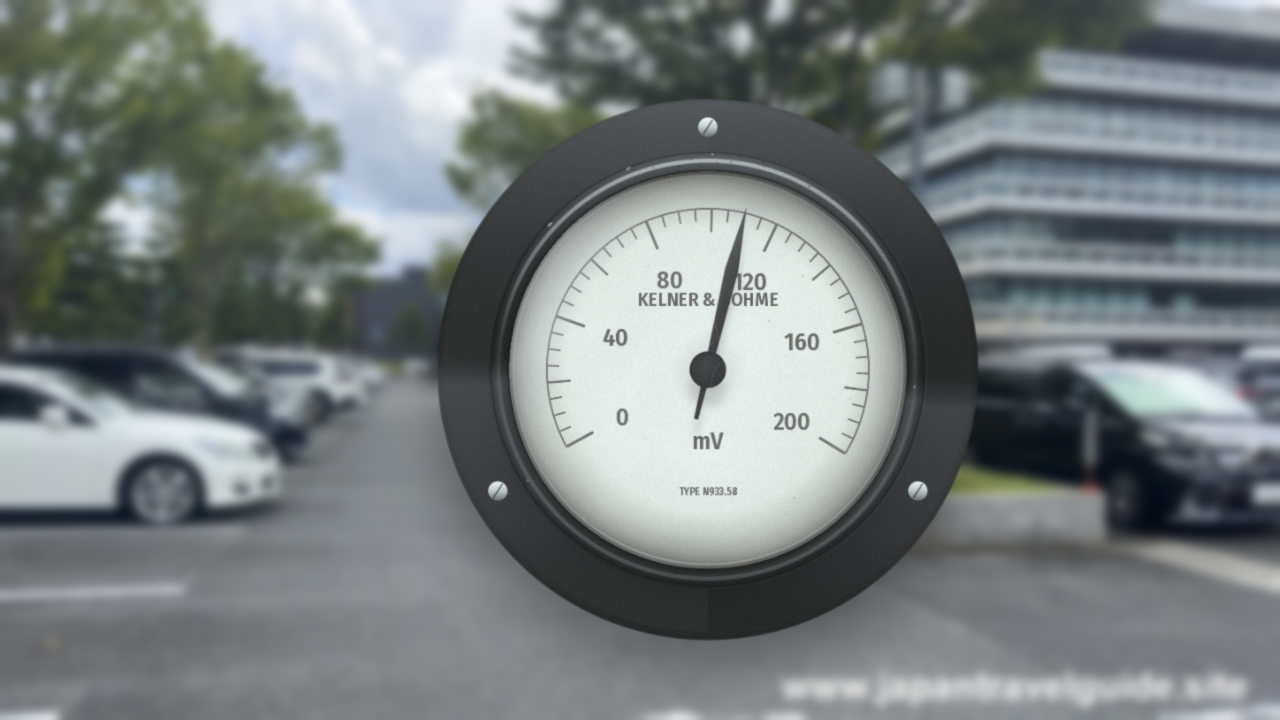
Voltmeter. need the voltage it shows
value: 110 mV
